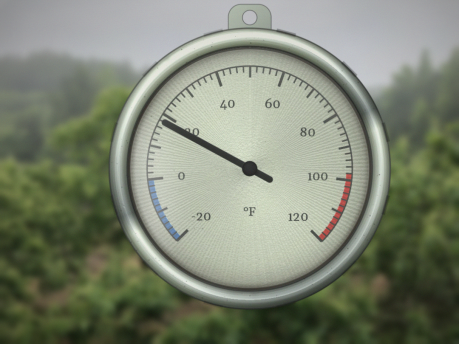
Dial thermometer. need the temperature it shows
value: 18 °F
